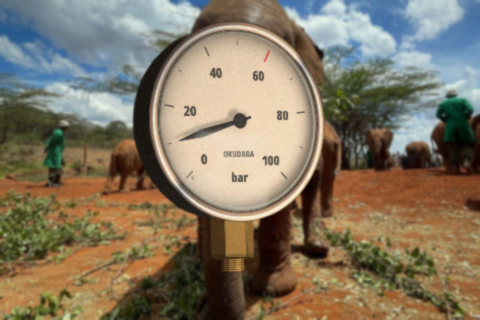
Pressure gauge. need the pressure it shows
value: 10 bar
